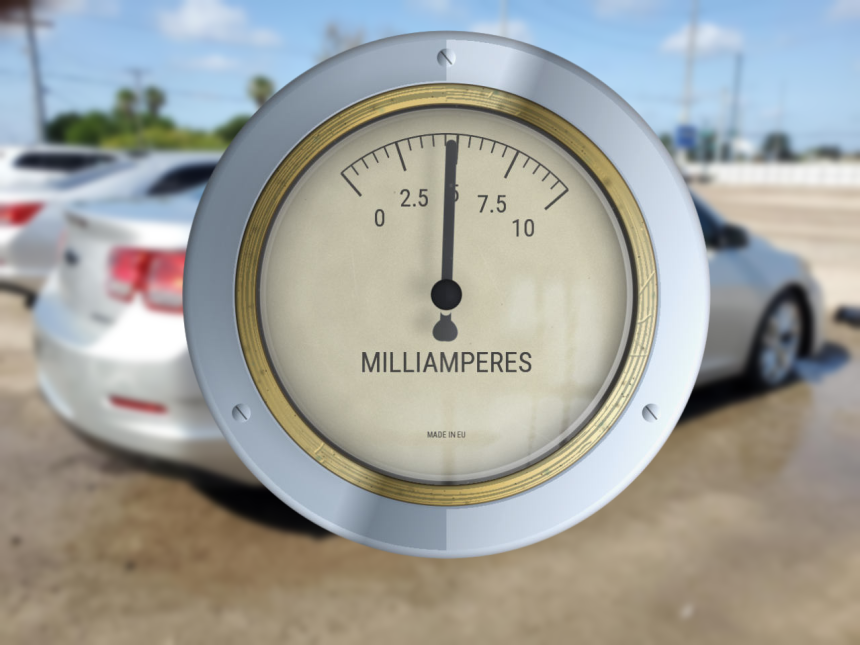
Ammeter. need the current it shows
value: 4.75 mA
